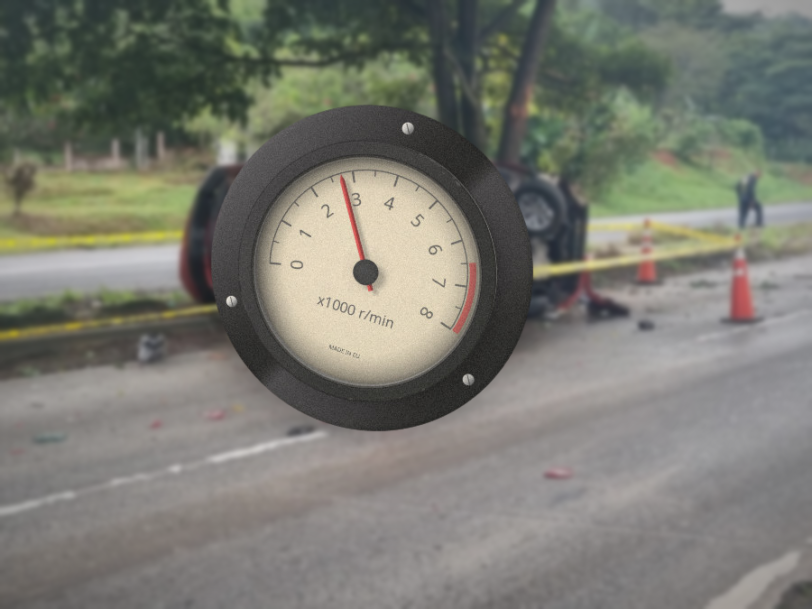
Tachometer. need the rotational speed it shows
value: 2750 rpm
